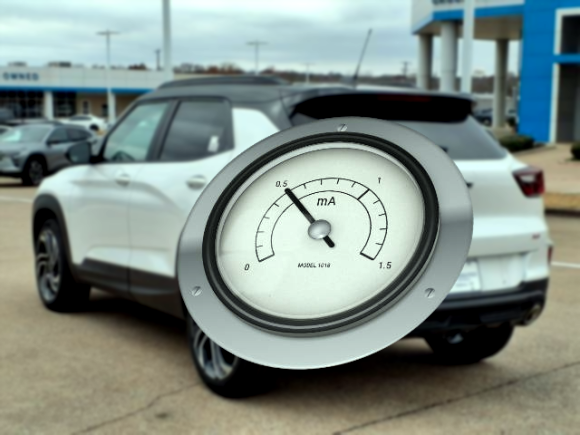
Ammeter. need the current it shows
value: 0.5 mA
